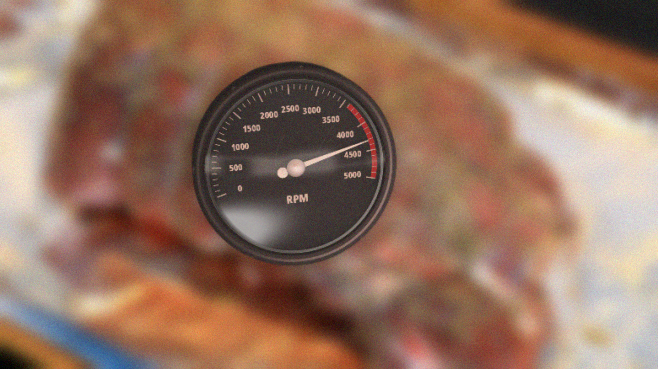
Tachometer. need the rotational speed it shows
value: 4300 rpm
